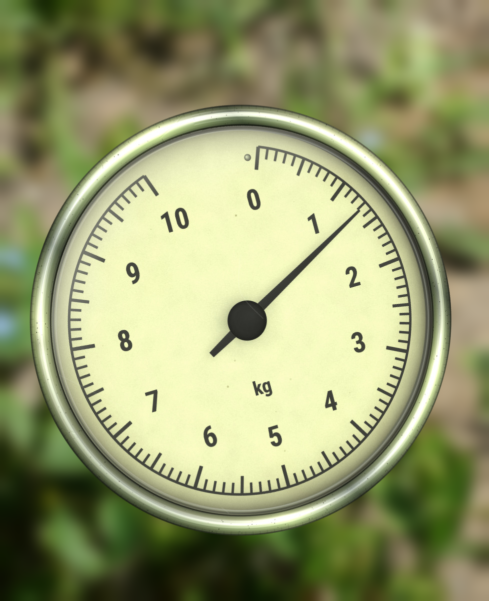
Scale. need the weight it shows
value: 1.3 kg
